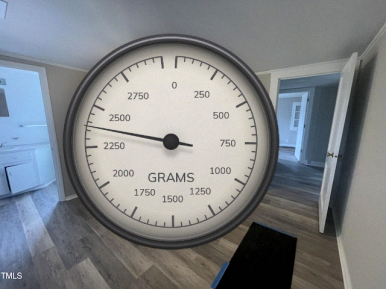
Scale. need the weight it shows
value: 2375 g
